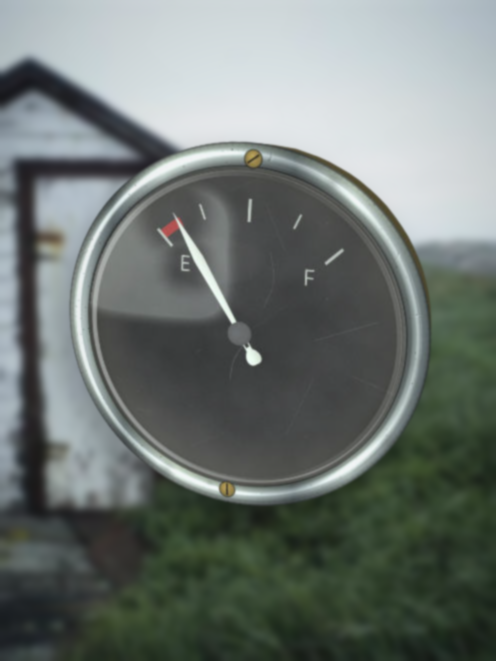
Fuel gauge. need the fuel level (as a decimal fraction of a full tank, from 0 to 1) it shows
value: 0.125
